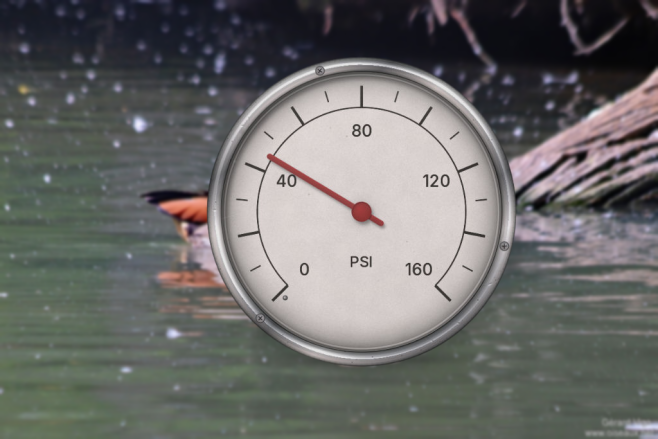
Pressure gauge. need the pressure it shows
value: 45 psi
